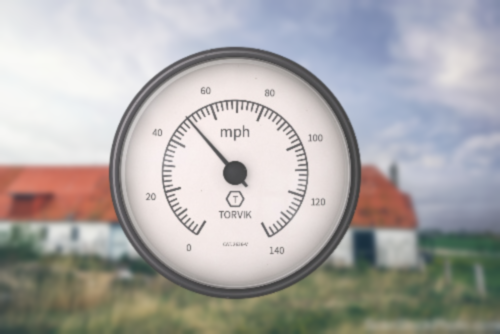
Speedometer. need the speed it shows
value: 50 mph
